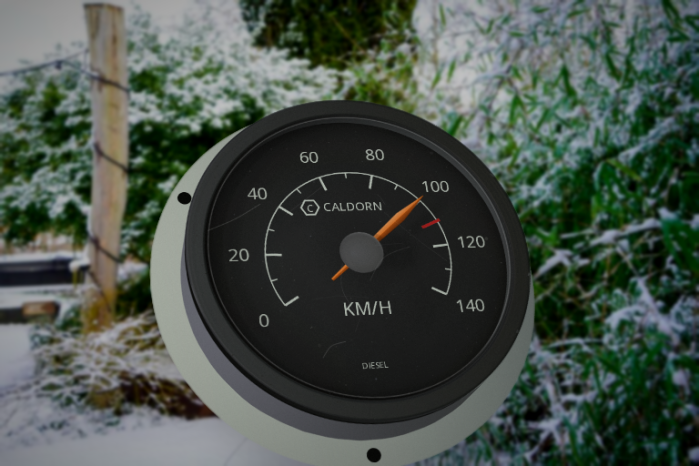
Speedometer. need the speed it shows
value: 100 km/h
